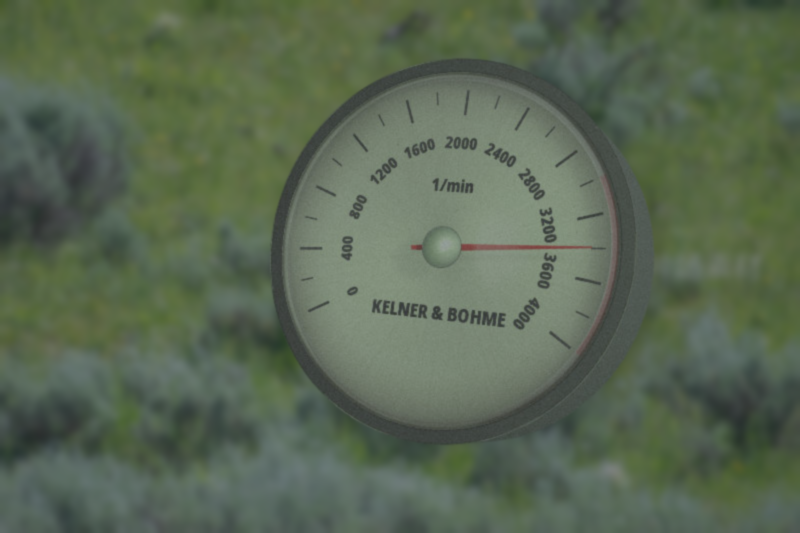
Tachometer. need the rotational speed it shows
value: 3400 rpm
